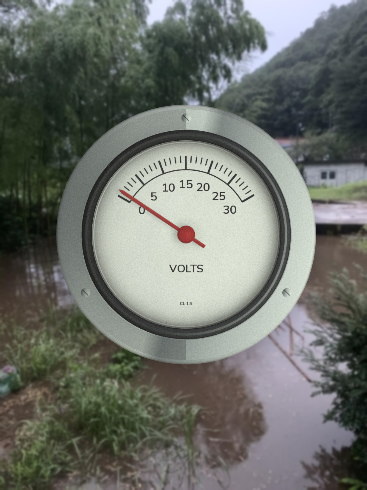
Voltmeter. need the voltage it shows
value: 1 V
